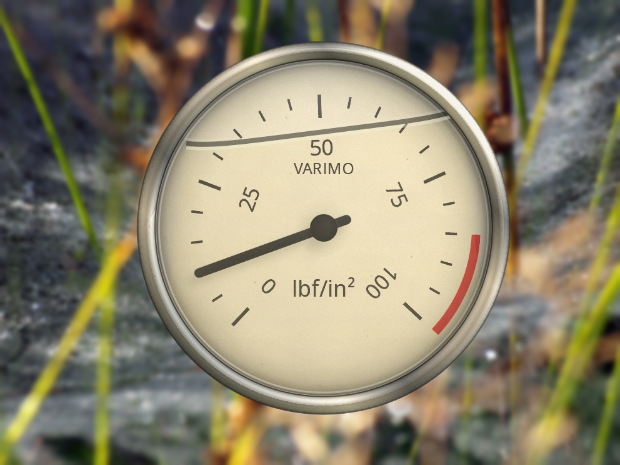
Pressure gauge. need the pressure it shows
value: 10 psi
